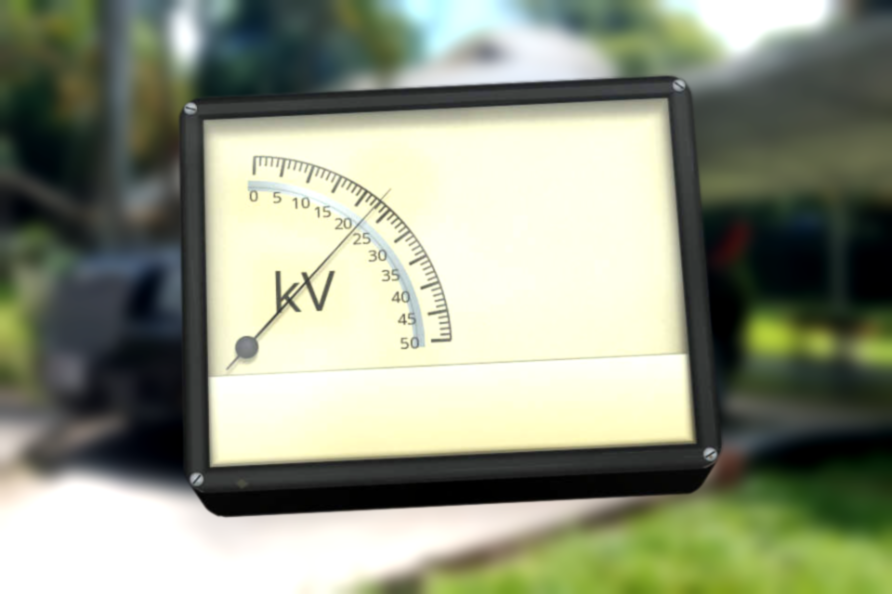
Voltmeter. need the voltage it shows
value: 23 kV
